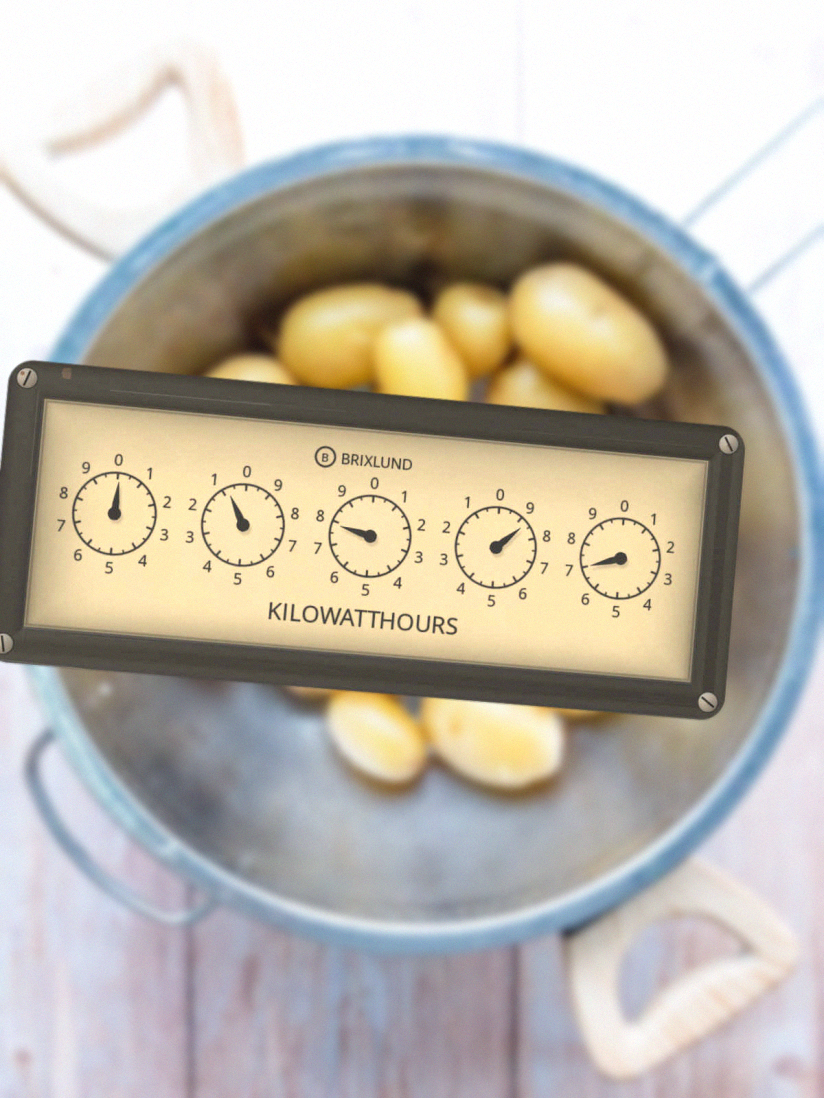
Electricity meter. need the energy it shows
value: 787 kWh
